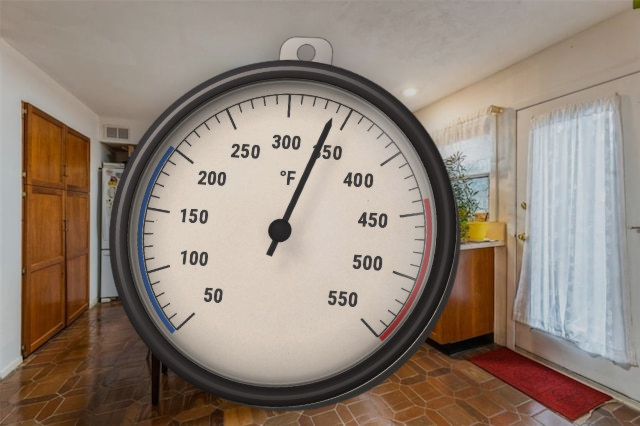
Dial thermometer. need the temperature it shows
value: 340 °F
